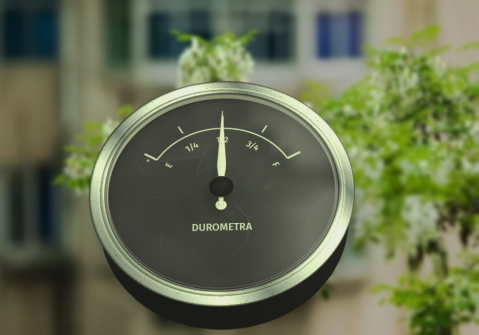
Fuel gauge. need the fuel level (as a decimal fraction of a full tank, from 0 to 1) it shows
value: 0.5
